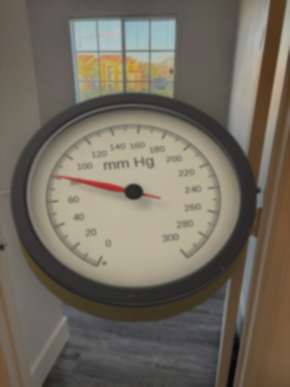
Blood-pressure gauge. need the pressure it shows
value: 80 mmHg
